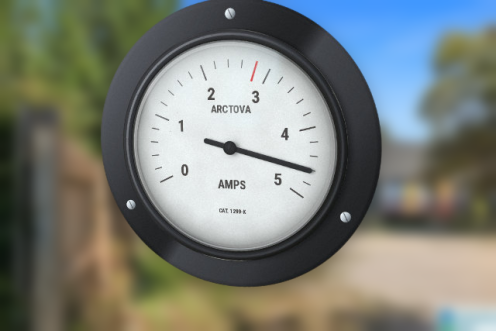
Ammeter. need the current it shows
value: 4.6 A
